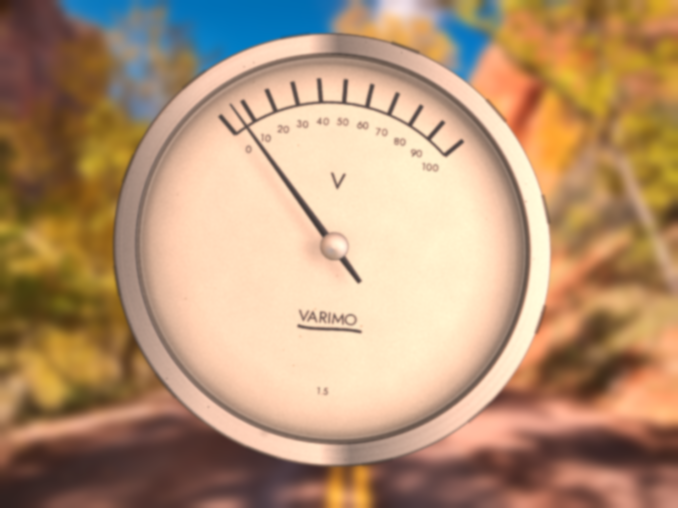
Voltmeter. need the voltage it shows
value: 5 V
